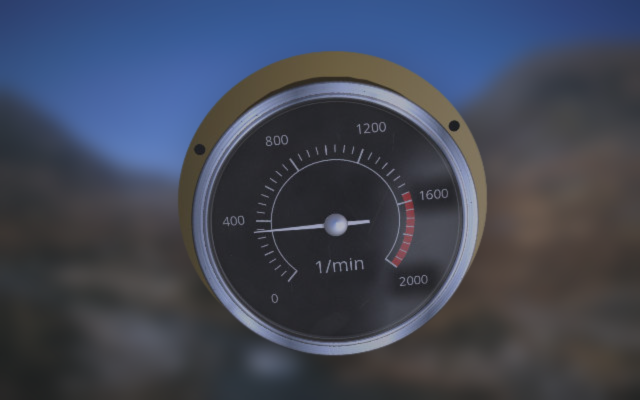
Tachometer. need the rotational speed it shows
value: 350 rpm
